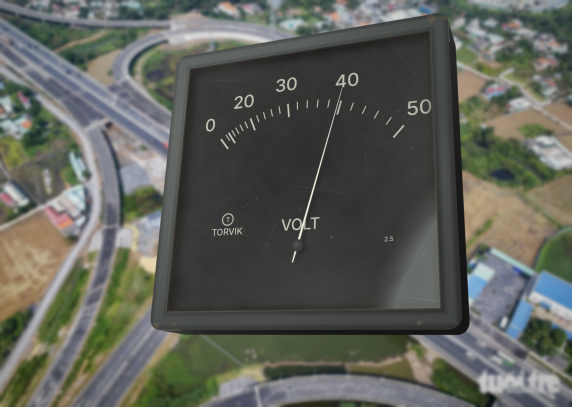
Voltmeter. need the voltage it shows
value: 40 V
